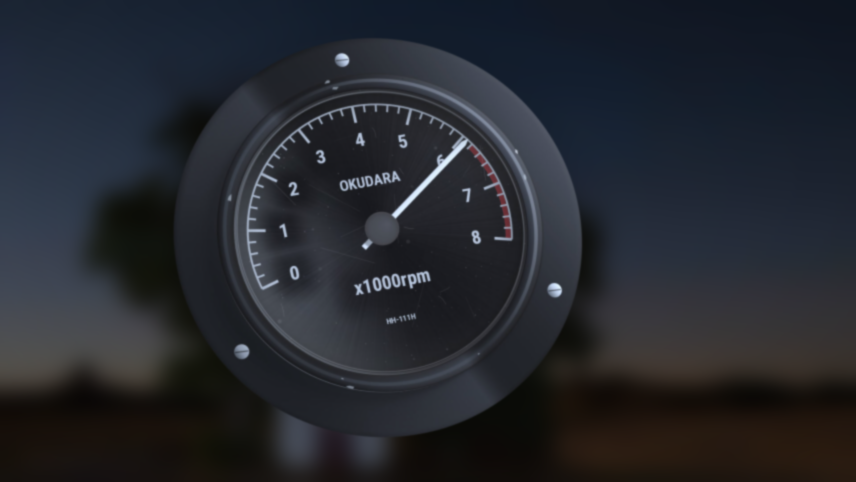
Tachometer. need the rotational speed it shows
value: 6100 rpm
